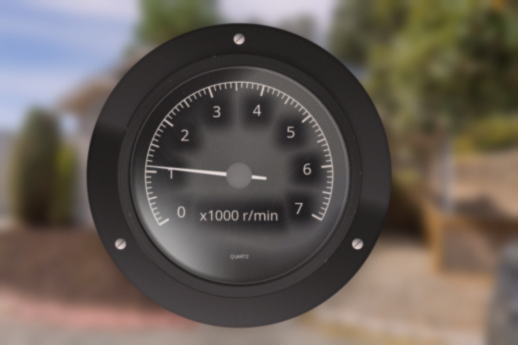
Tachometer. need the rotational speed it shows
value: 1100 rpm
